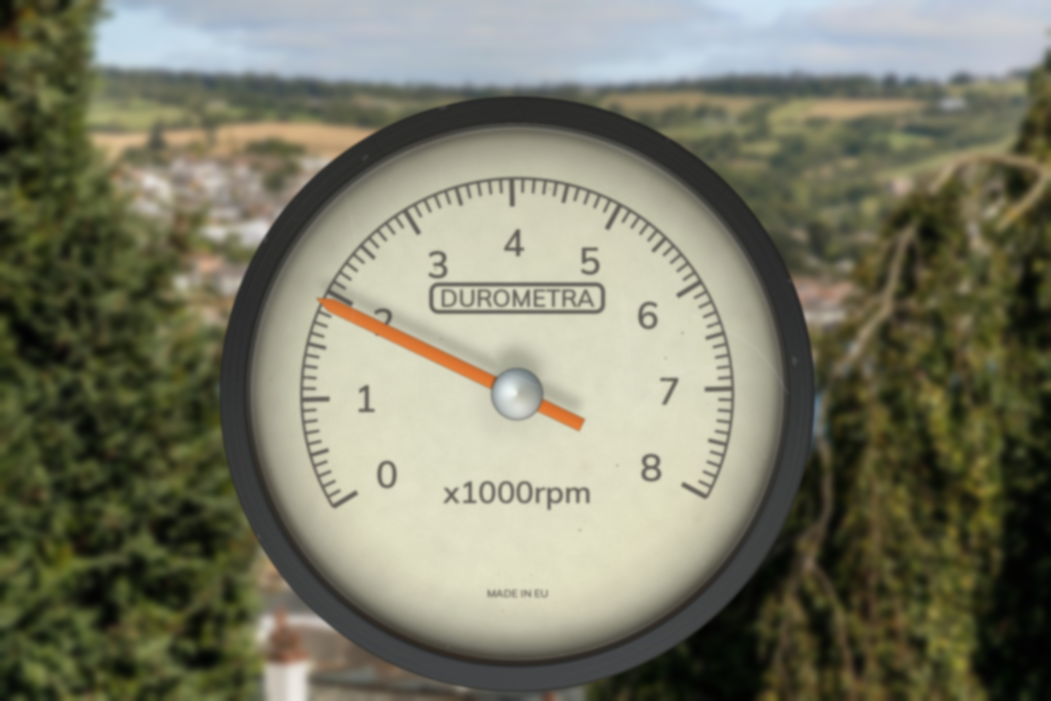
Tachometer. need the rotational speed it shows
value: 1900 rpm
